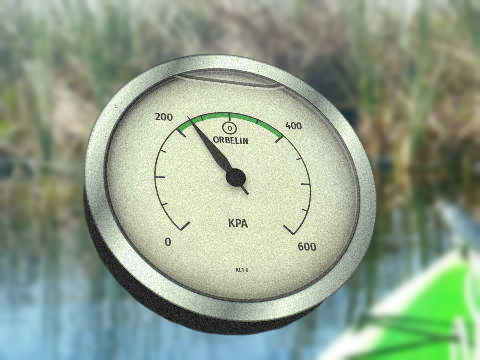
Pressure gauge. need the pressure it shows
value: 225 kPa
